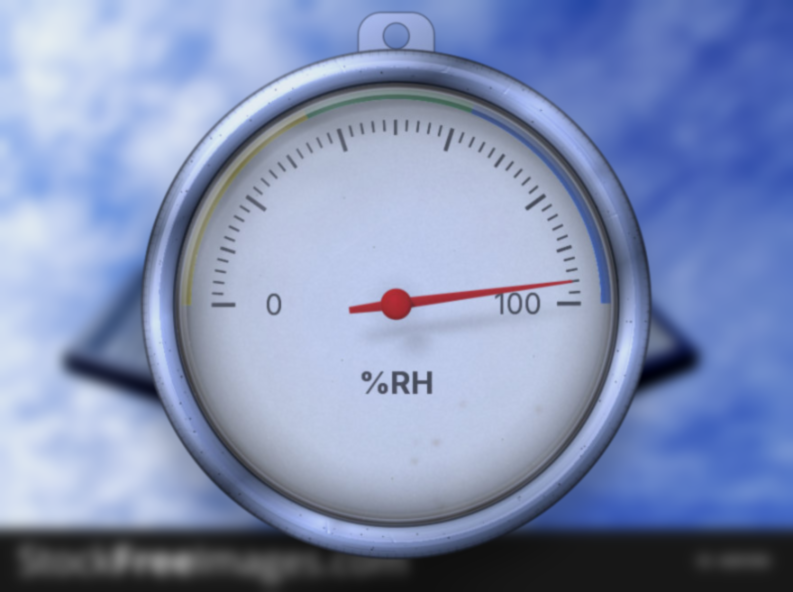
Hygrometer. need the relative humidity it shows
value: 96 %
